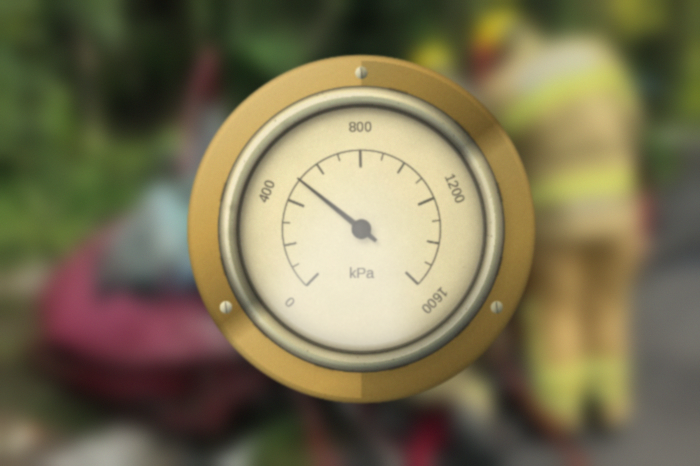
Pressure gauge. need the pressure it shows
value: 500 kPa
